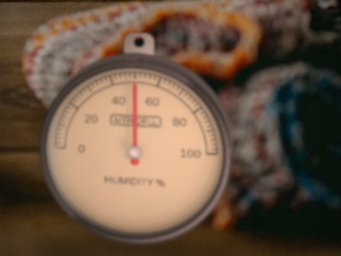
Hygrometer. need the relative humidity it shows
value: 50 %
